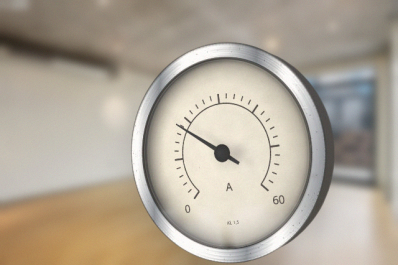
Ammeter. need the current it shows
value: 18 A
